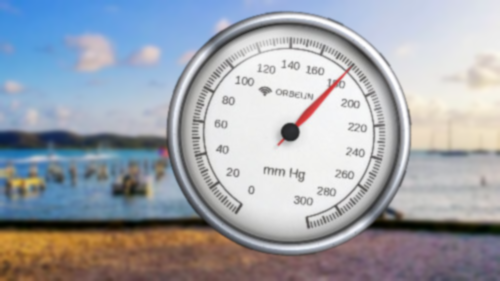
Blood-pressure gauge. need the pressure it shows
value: 180 mmHg
